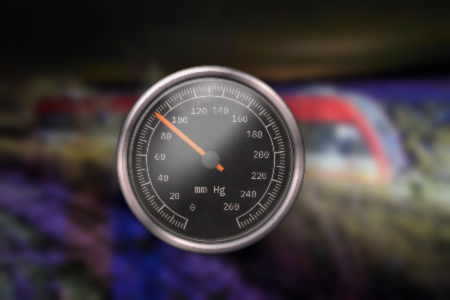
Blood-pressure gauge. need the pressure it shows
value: 90 mmHg
